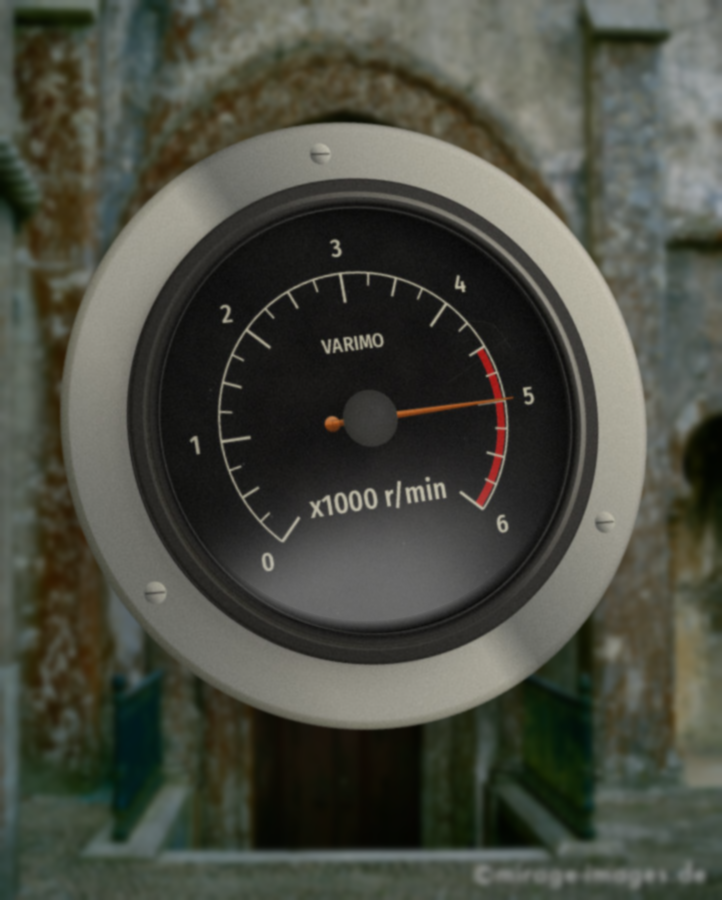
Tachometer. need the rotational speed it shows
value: 5000 rpm
